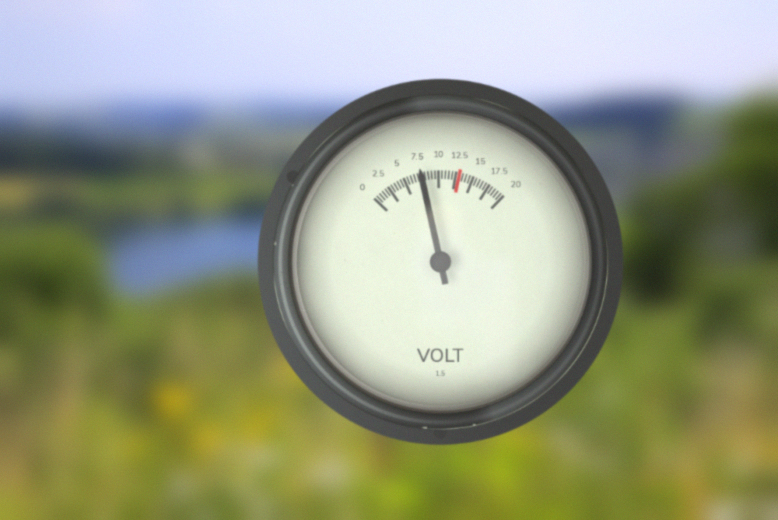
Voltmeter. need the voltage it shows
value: 7.5 V
